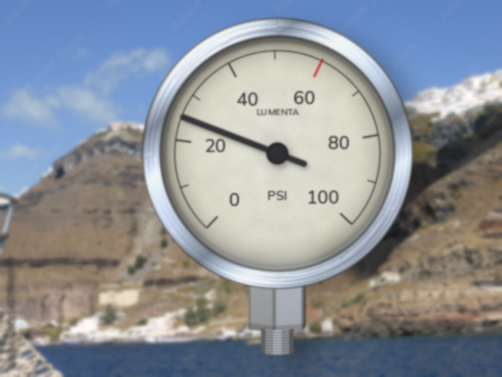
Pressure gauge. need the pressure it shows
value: 25 psi
